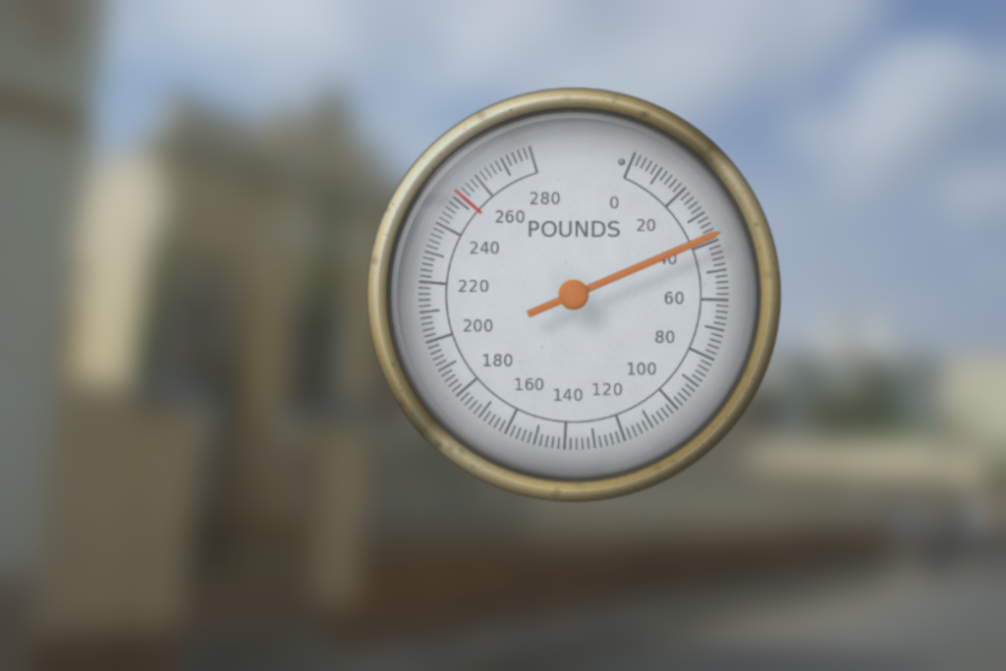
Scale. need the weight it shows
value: 38 lb
